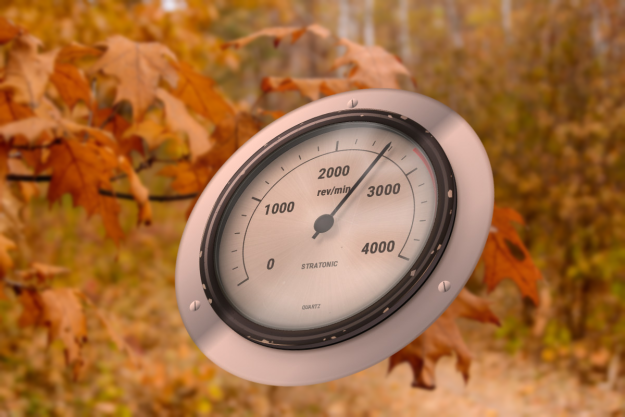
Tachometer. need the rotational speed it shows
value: 2600 rpm
